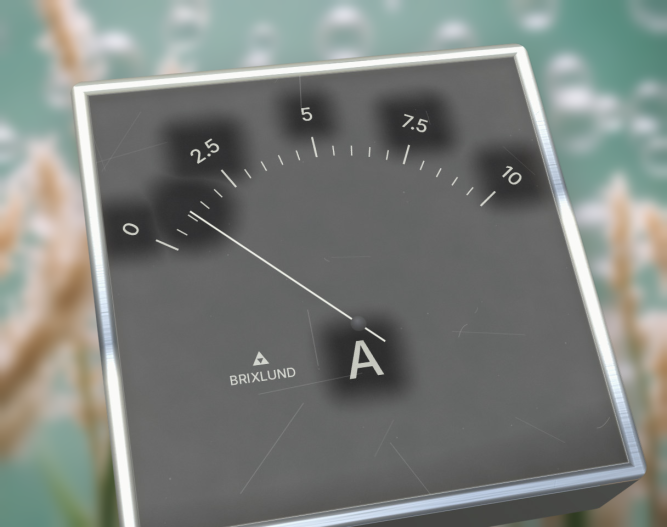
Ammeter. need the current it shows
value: 1 A
